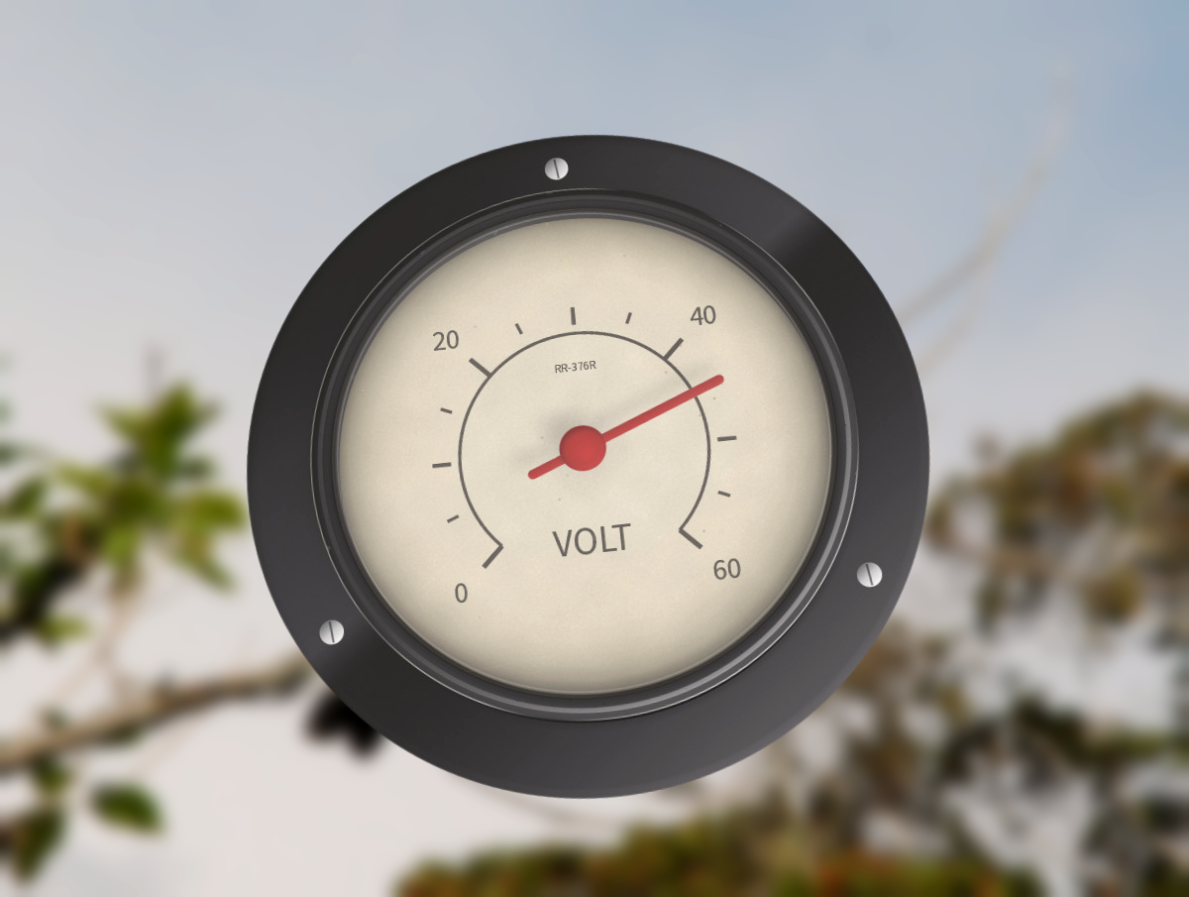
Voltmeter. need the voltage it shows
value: 45 V
